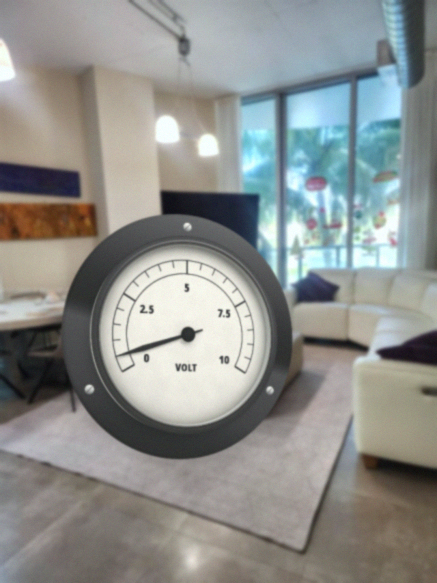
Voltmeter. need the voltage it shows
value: 0.5 V
